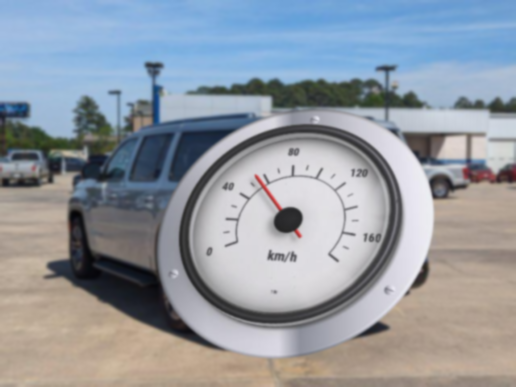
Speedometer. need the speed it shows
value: 55 km/h
